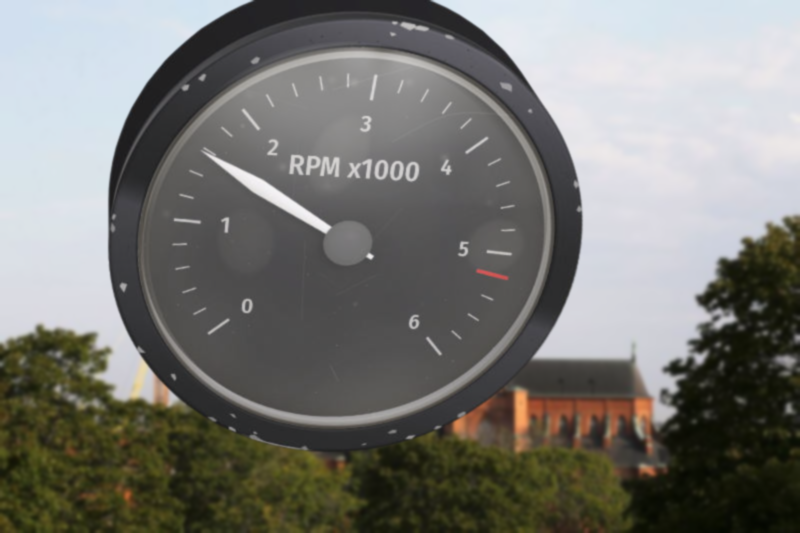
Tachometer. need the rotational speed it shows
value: 1600 rpm
